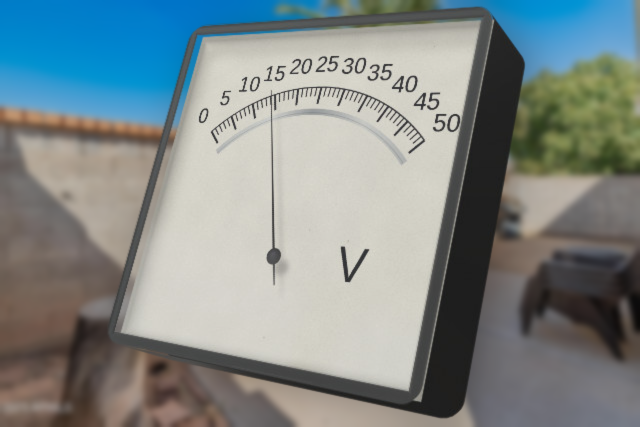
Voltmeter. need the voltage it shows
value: 15 V
